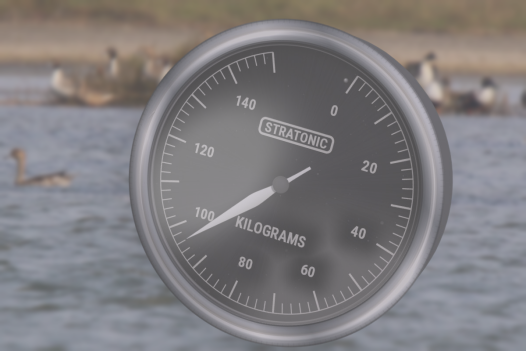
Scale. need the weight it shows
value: 96 kg
